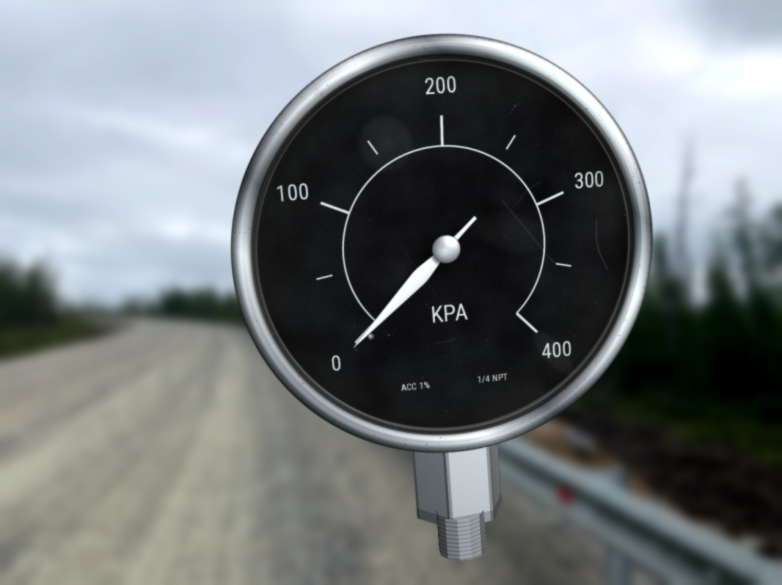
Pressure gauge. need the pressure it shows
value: 0 kPa
